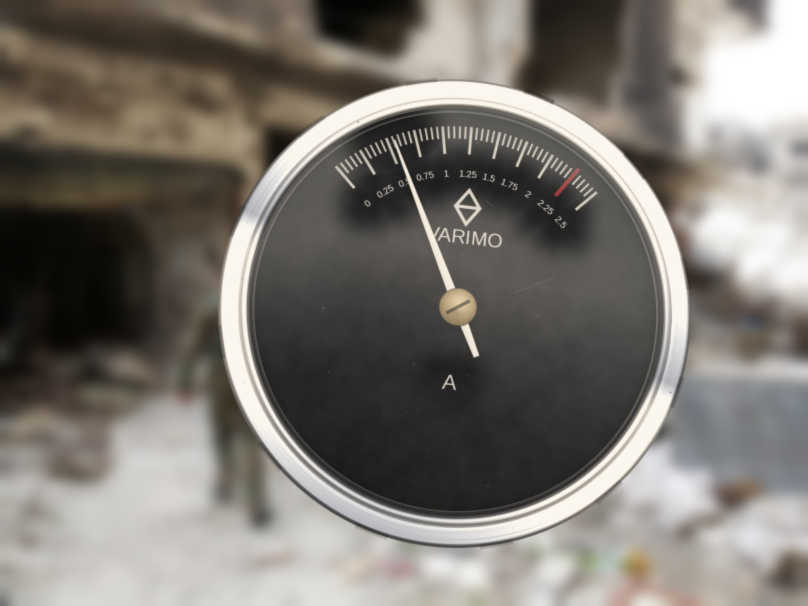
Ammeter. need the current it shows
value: 0.55 A
